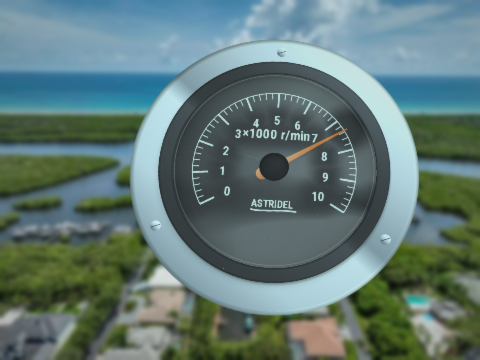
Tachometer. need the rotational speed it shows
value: 7400 rpm
